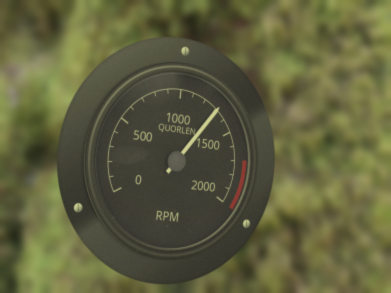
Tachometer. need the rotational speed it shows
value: 1300 rpm
